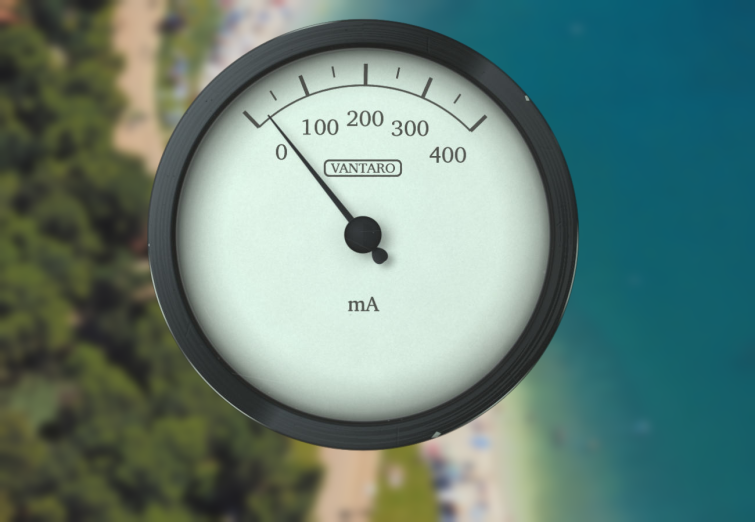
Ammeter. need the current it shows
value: 25 mA
